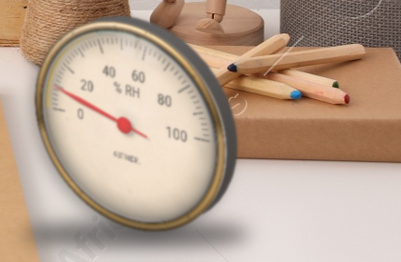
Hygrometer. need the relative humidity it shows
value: 10 %
